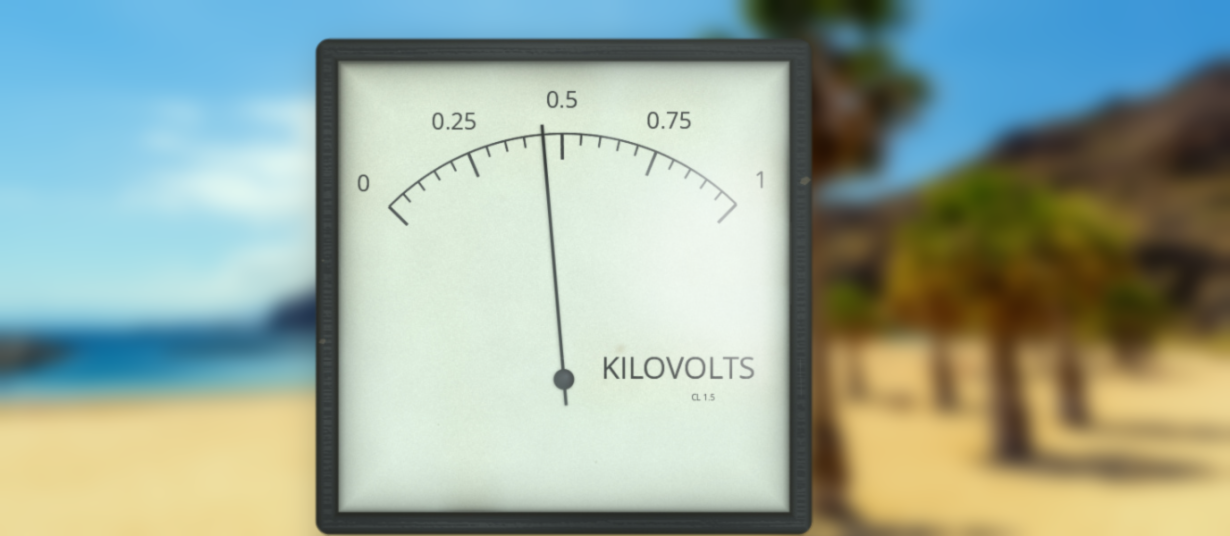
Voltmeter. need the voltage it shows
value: 0.45 kV
